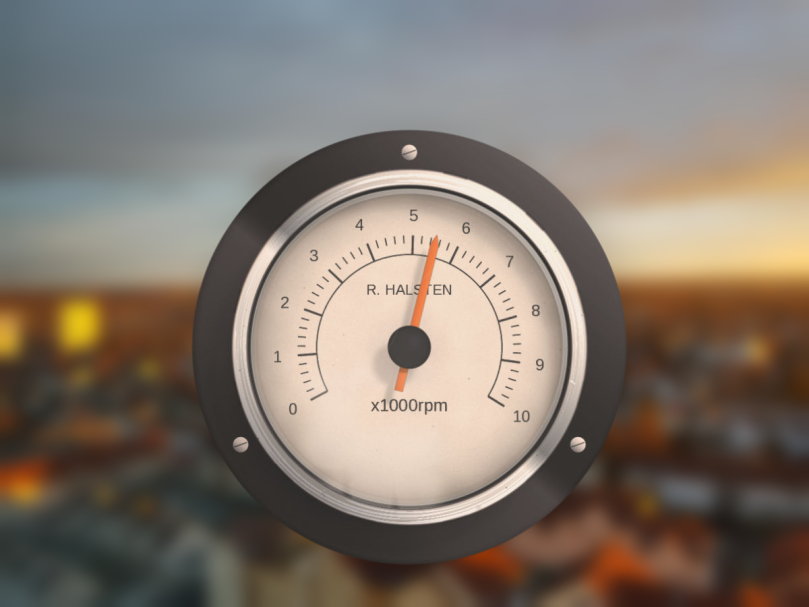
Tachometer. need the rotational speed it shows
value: 5500 rpm
